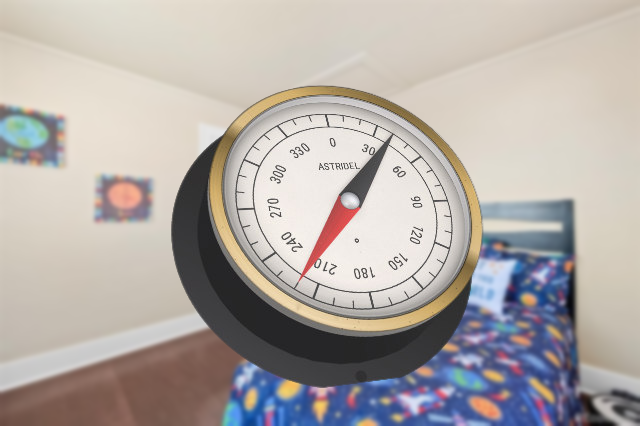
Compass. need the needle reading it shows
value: 220 °
